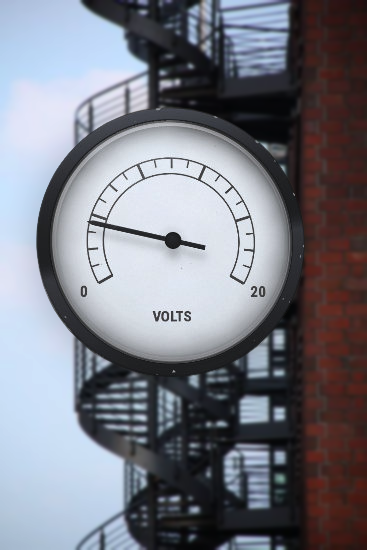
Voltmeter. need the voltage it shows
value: 3.5 V
